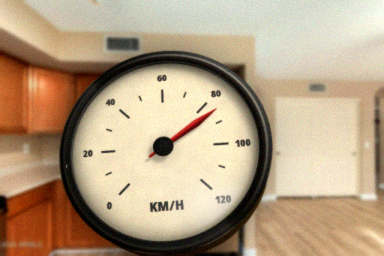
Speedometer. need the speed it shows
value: 85 km/h
